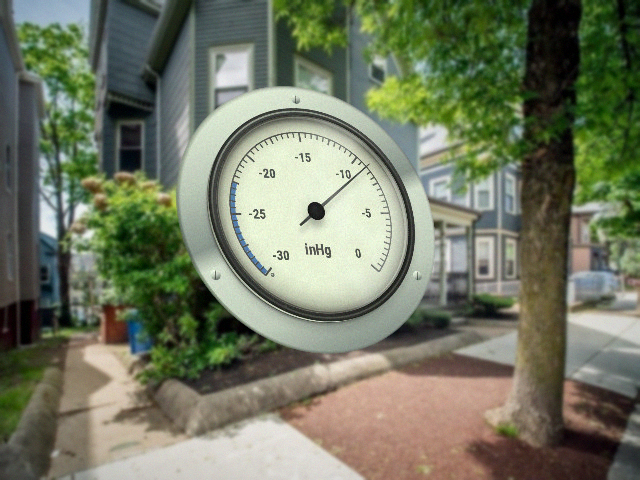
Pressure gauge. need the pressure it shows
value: -9 inHg
